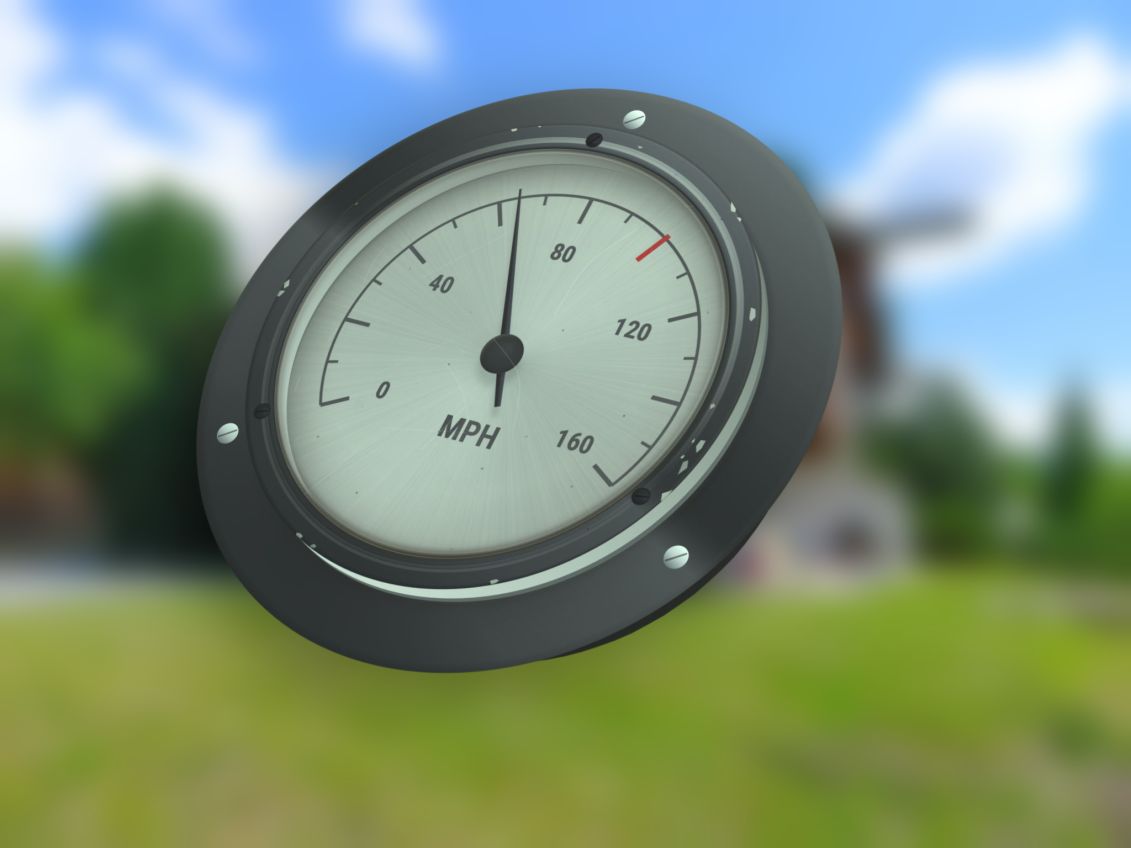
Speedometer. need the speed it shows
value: 65 mph
